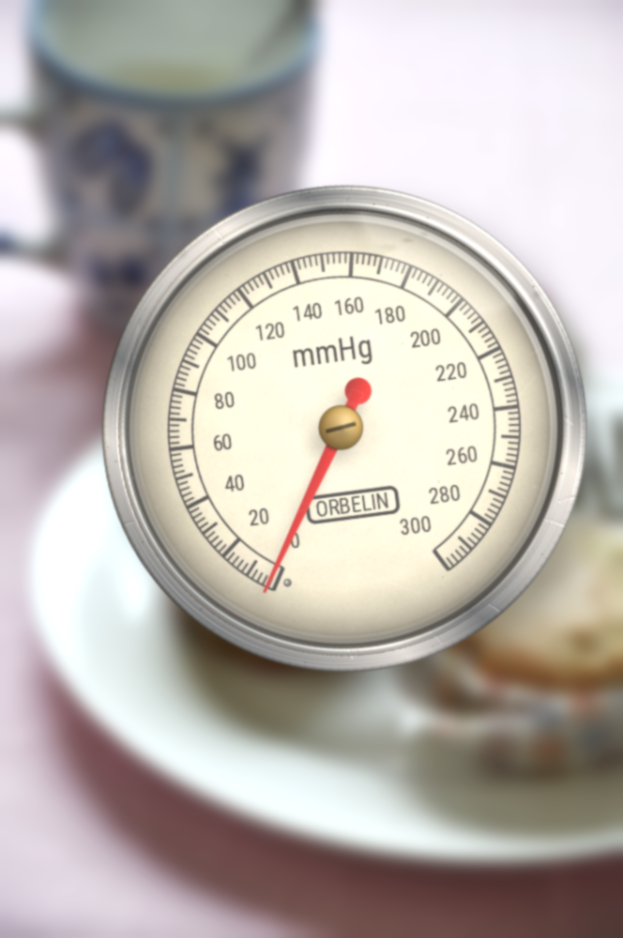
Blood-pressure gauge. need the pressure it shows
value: 2 mmHg
